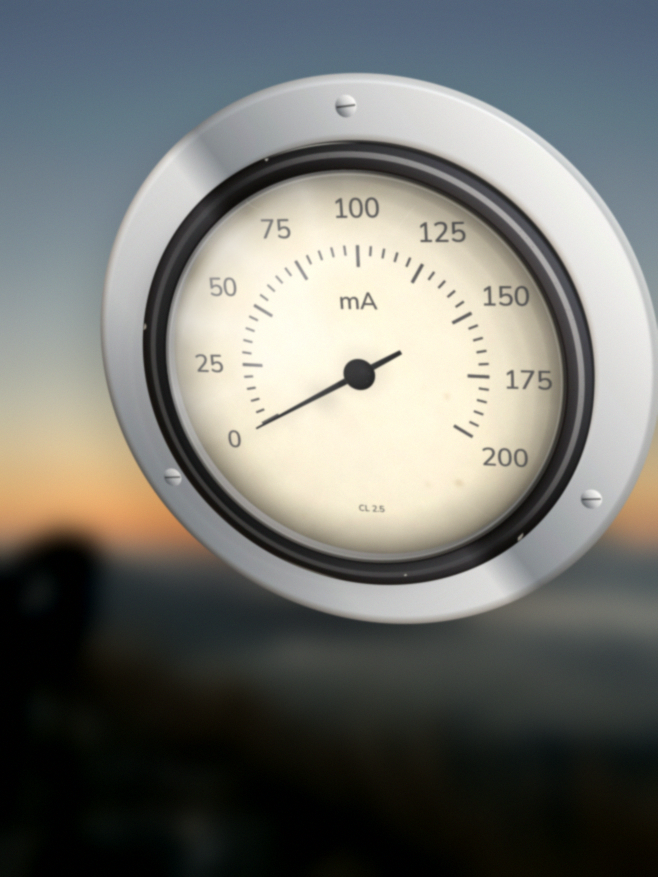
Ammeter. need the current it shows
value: 0 mA
